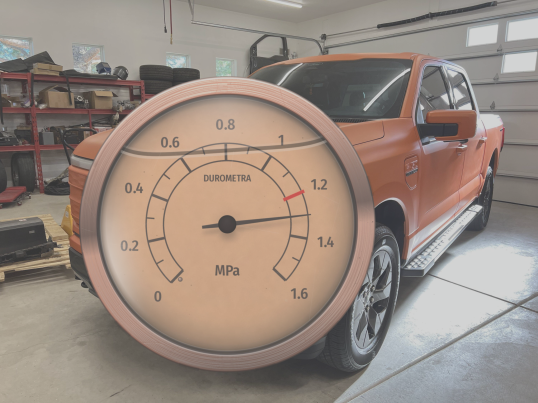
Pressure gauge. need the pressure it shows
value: 1.3 MPa
